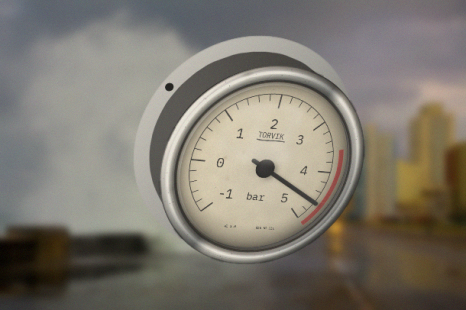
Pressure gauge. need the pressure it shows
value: 4.6 bar
